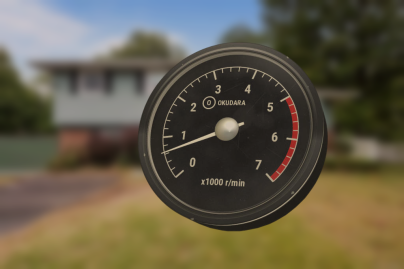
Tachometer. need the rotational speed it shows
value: 600 rpm
